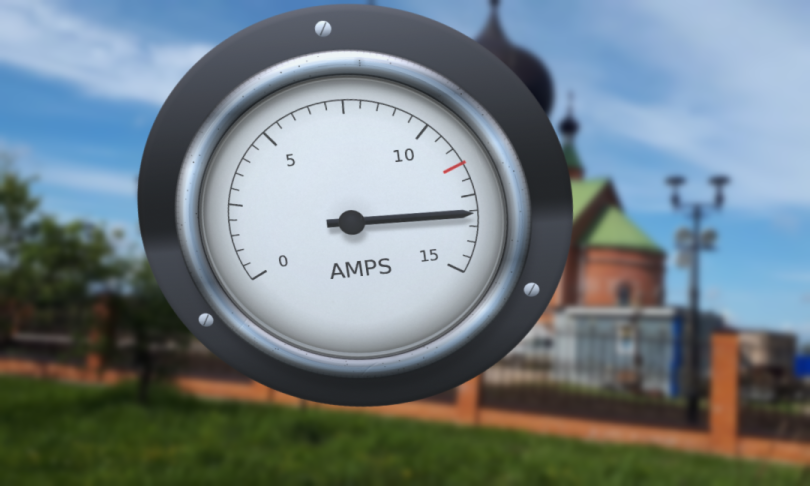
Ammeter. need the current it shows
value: 13 A
